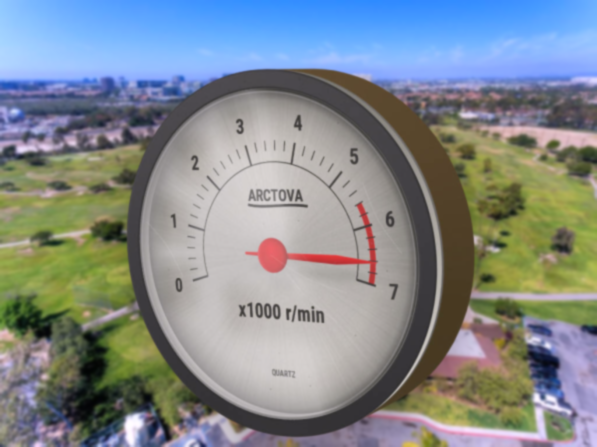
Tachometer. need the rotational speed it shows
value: 6600 rpm
